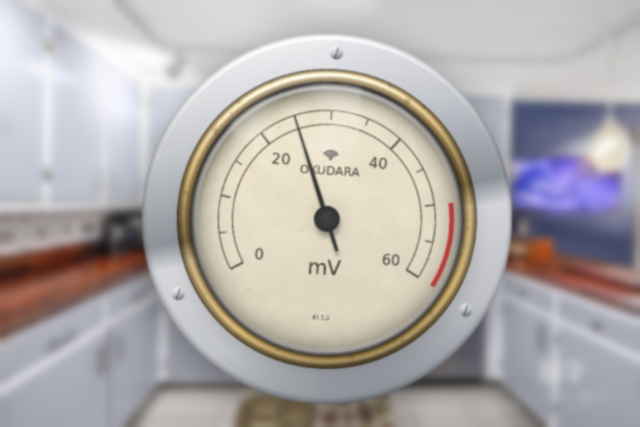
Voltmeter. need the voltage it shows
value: 25 mV
